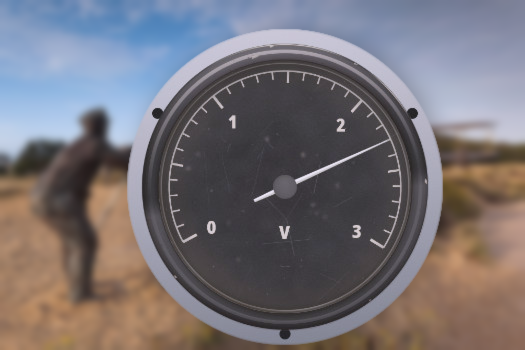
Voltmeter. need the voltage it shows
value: 2.3 V
